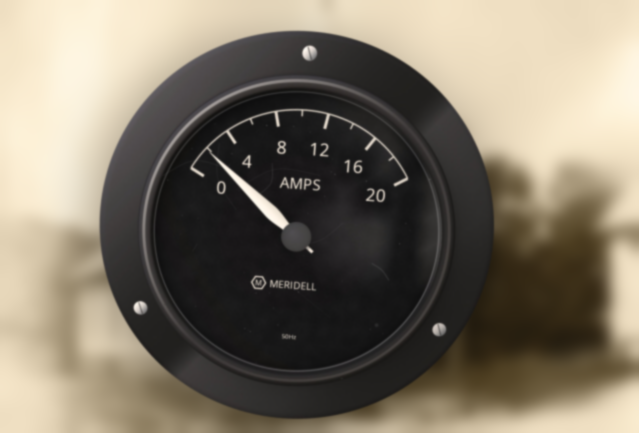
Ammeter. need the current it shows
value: 2 A
